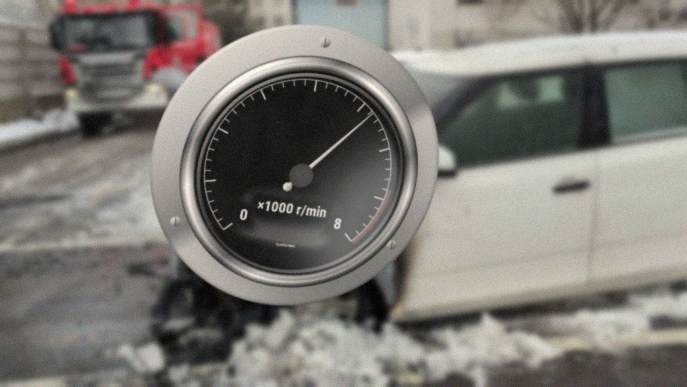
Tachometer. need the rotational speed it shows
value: 5200 rpm
